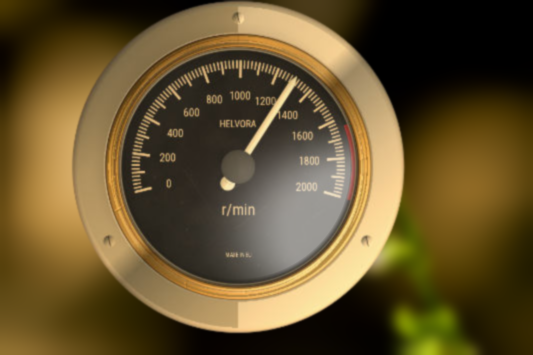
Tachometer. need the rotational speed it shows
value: 1300 rpm
